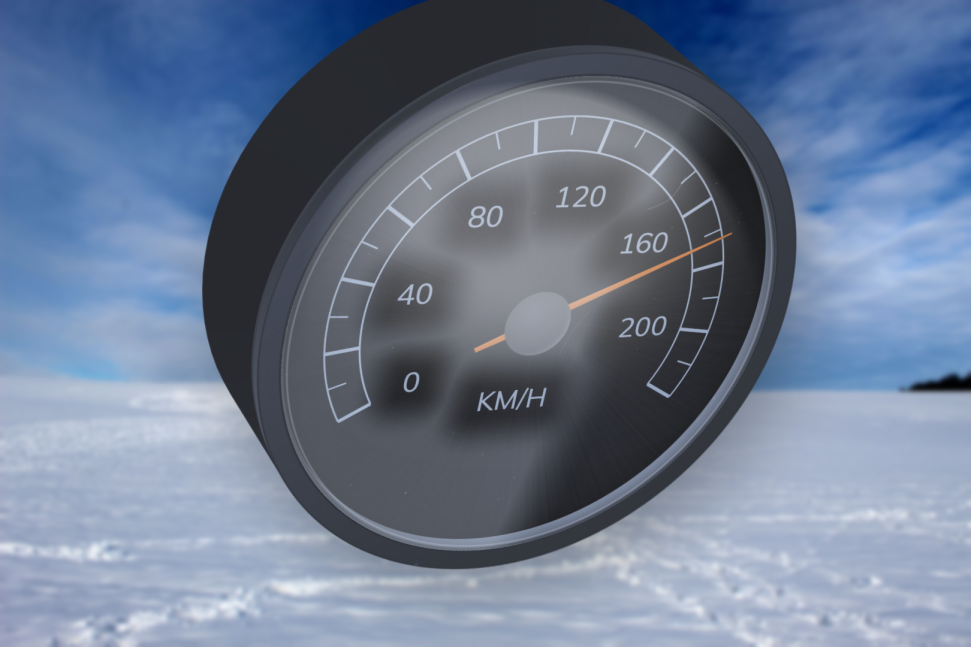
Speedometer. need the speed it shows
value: 170 km/h
